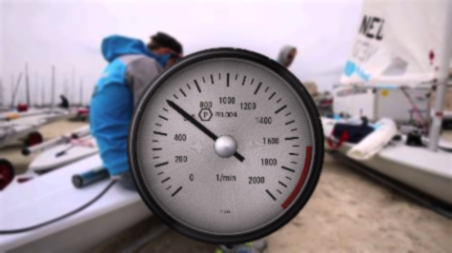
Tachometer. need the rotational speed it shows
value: 600 rpm
